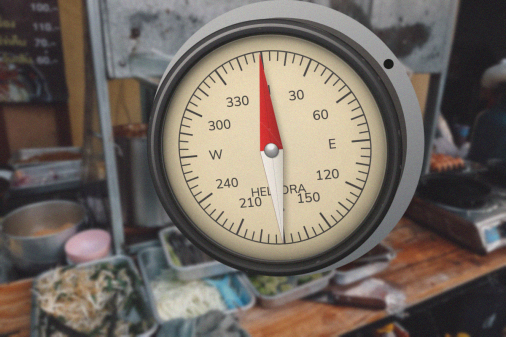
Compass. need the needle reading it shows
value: 0 °
